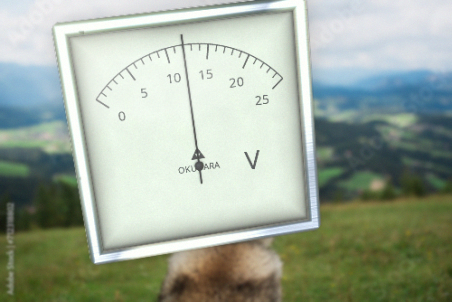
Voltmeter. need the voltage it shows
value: 12 V
